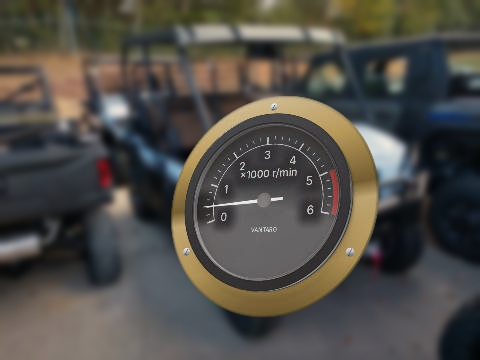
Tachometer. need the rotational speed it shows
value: 400 rpm
